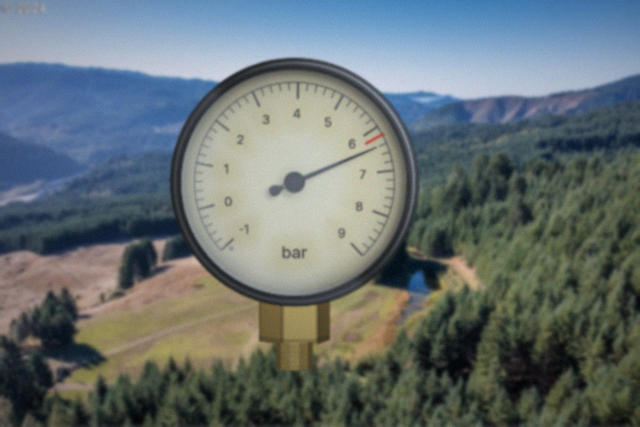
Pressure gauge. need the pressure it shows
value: 6.4 bar
